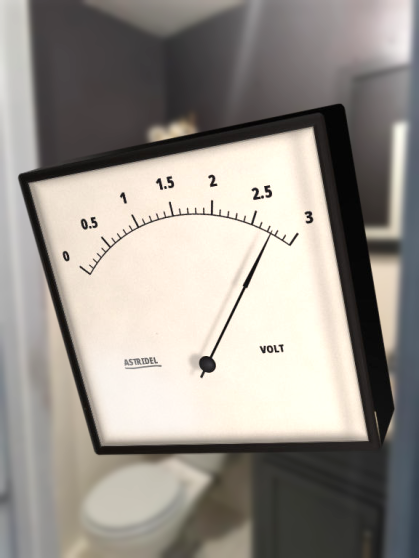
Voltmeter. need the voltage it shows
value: 2.75 V
